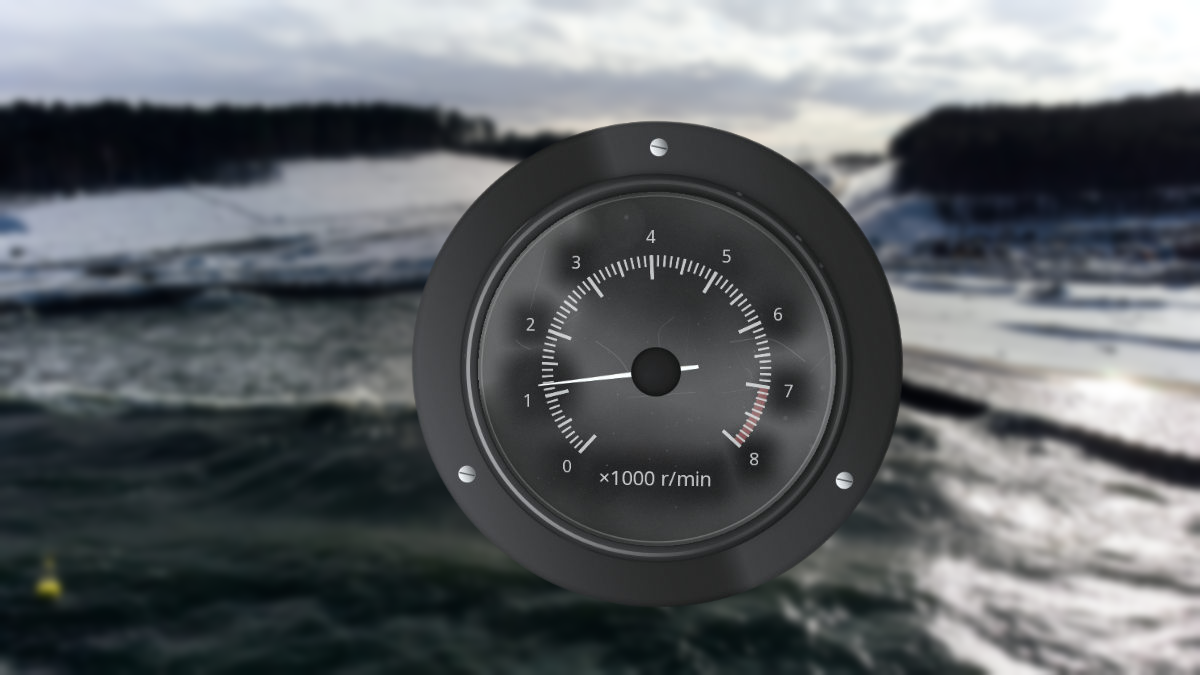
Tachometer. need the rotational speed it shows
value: 1200 rpm
